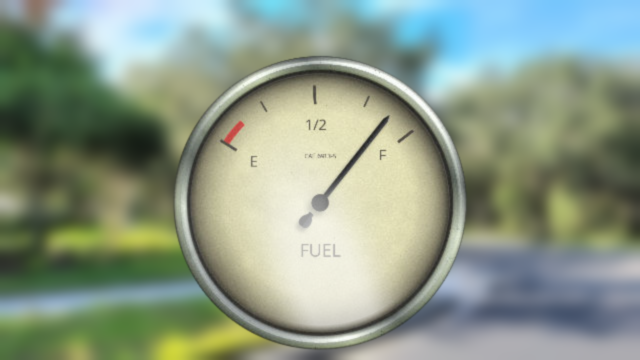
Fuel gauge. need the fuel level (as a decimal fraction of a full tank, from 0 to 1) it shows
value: 0.875
